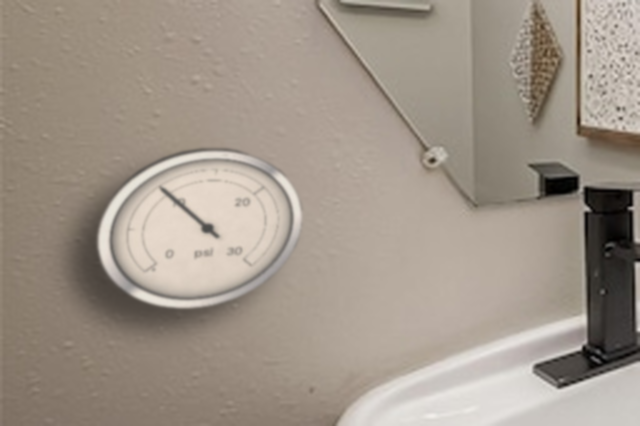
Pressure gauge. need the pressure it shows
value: 10 psi
